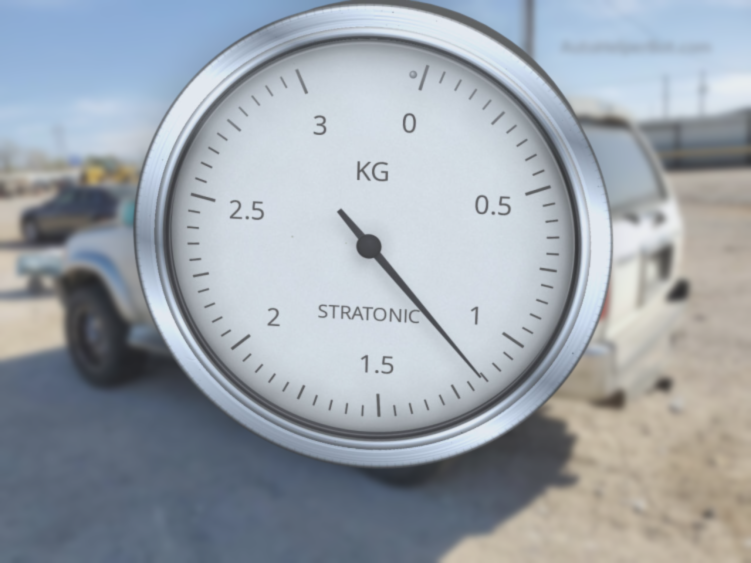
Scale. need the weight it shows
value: 1.15 kg
